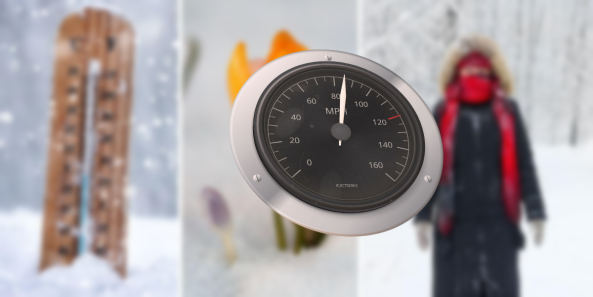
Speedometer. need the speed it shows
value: 85 mph
